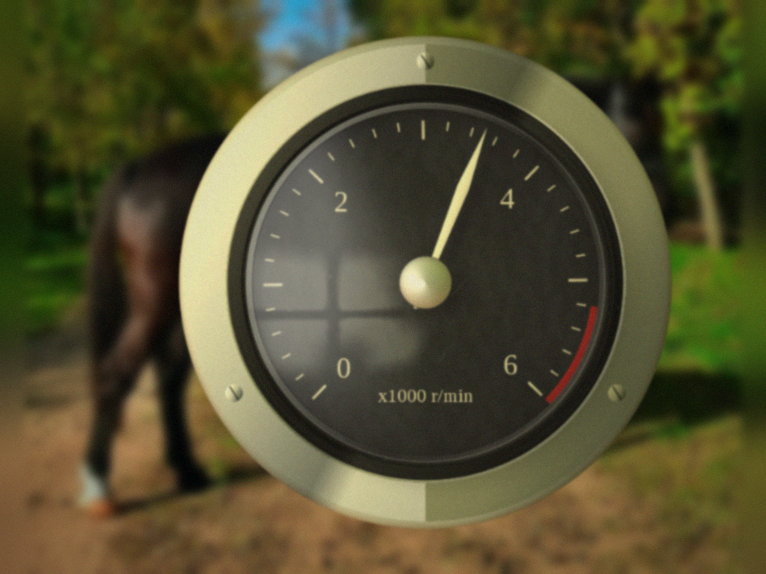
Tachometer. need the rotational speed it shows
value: 3500 rpm
